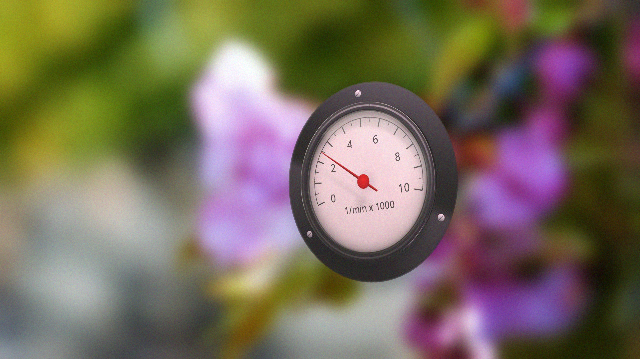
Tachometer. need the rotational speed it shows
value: 2500 rpm
